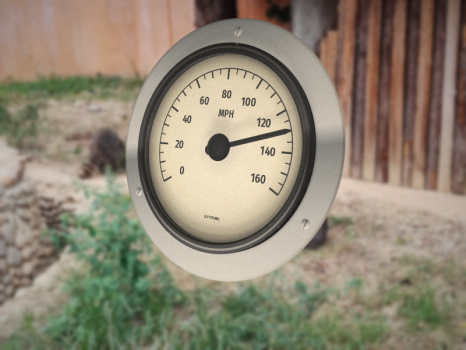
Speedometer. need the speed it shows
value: 130 mph
